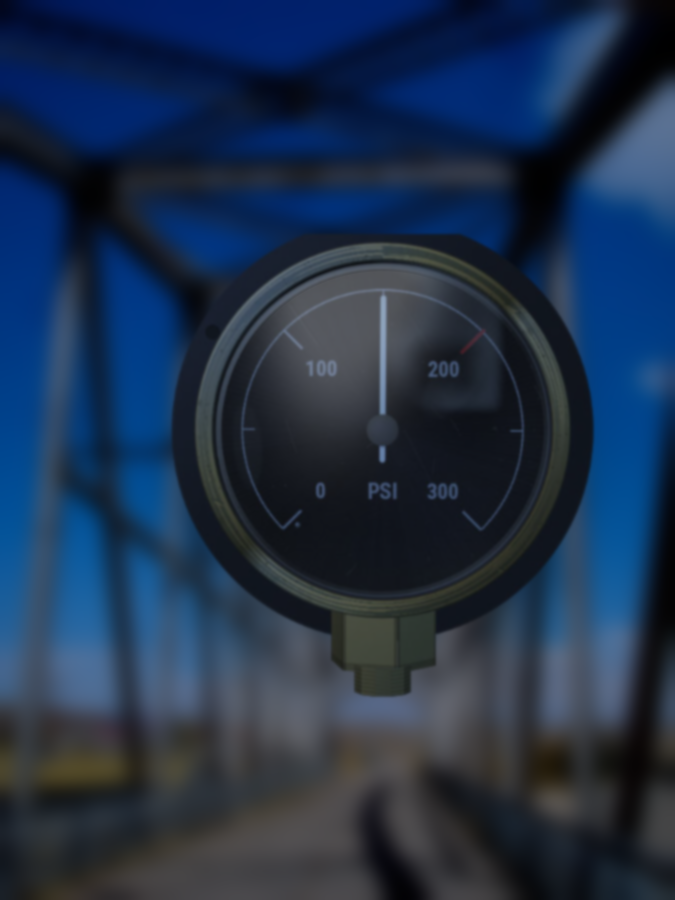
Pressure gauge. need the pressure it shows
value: 150 psi
